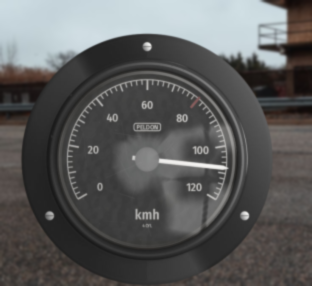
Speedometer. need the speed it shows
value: 108 km/h
